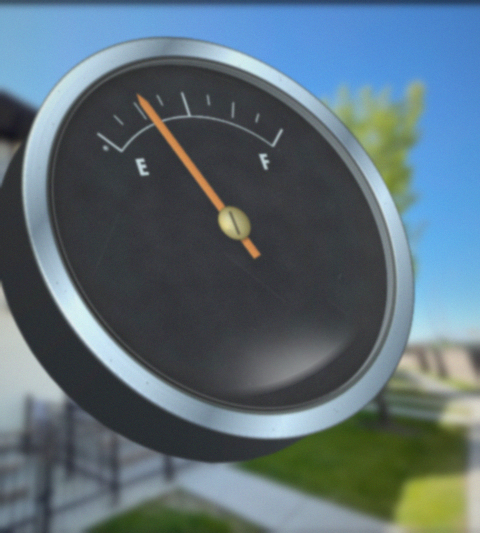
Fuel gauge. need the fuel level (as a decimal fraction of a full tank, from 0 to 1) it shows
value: 0.25
